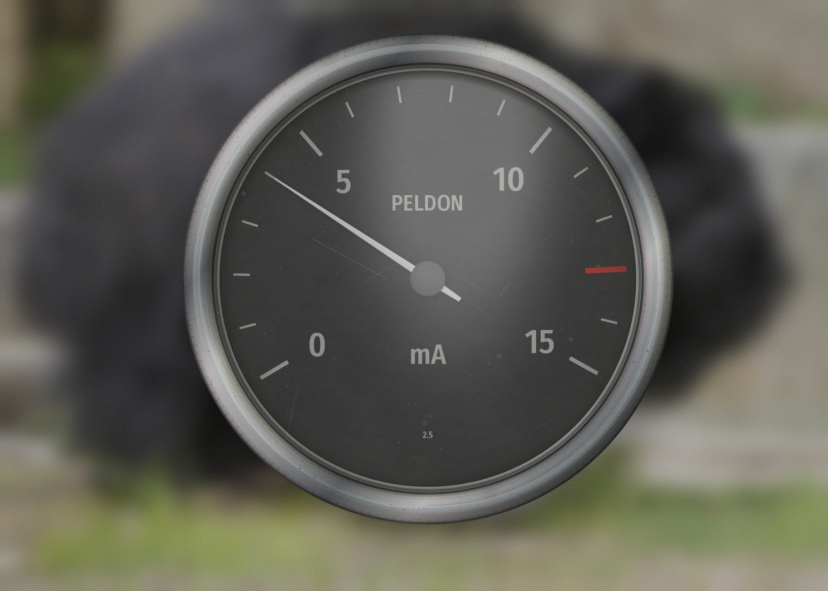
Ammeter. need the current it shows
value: 4 mA
